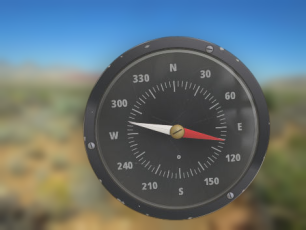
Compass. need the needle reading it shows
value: 105 °
